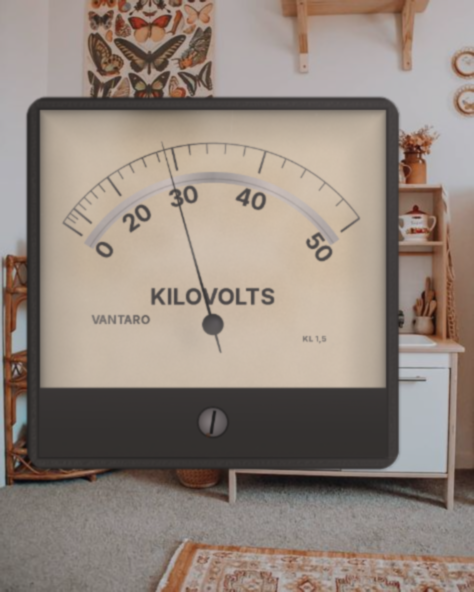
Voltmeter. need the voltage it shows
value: 29 kV
